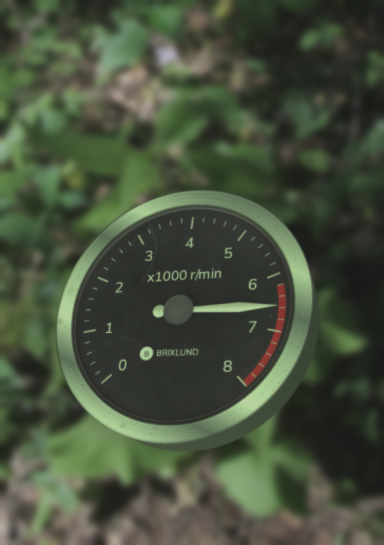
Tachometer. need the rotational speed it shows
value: 6600 rpm
